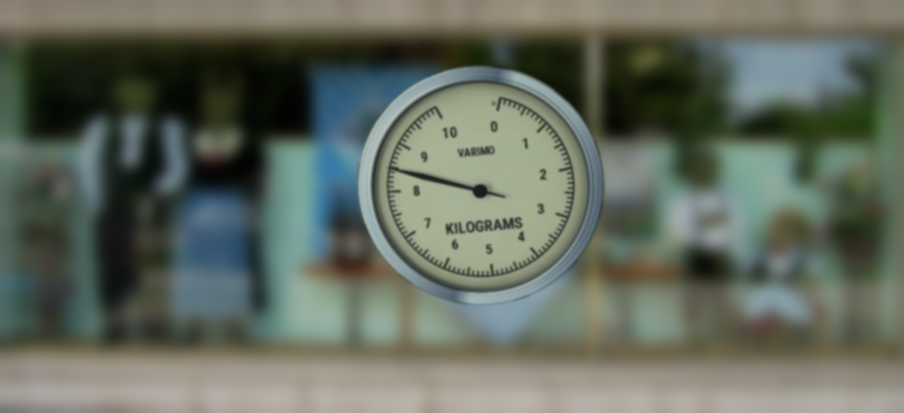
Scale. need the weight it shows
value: 8.5 kg
